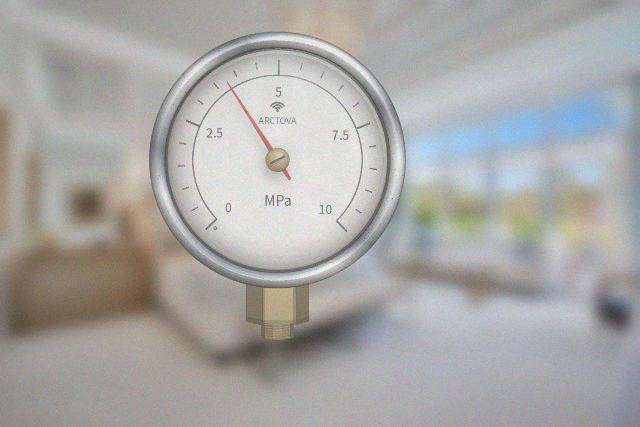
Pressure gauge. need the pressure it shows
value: 3.75 MPa
